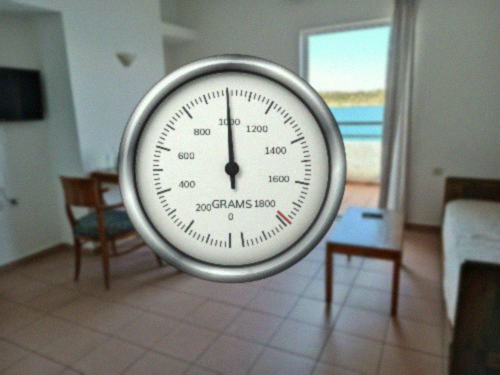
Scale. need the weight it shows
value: 1000 g
